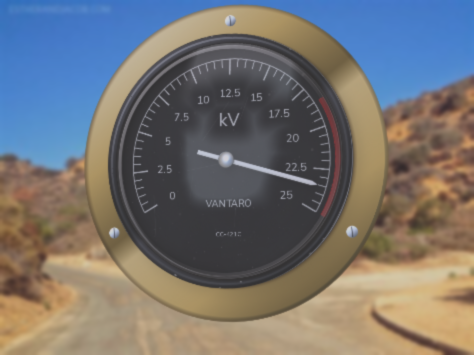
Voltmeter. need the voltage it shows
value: 23.5 kV
